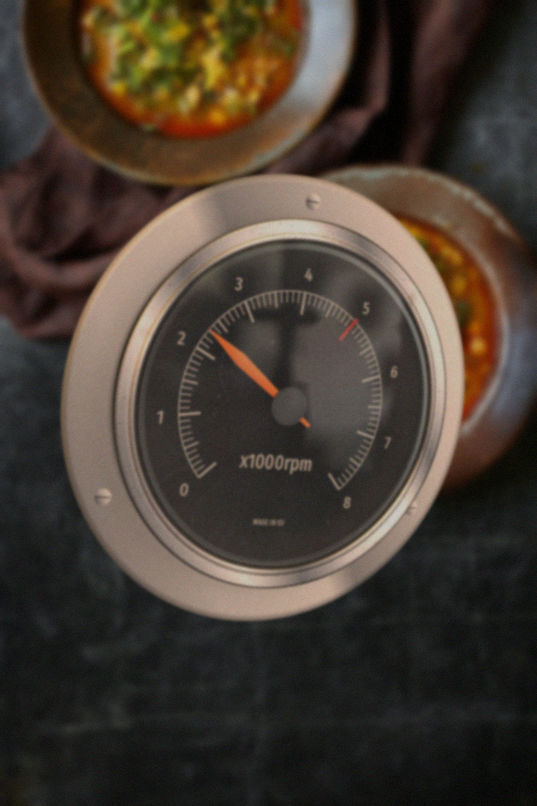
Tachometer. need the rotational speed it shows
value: 2300 rpm
